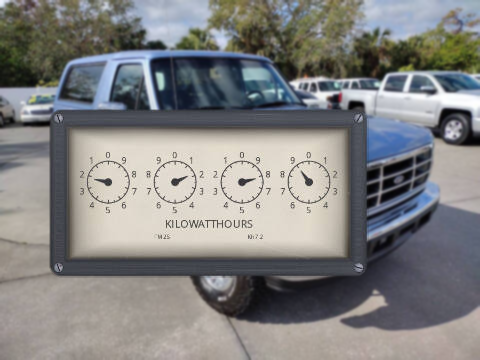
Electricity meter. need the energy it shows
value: 2179 kWh
